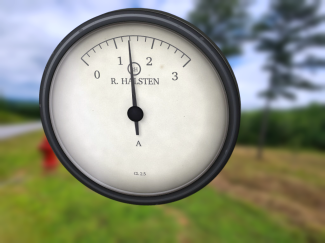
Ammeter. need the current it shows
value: 1.4 A
